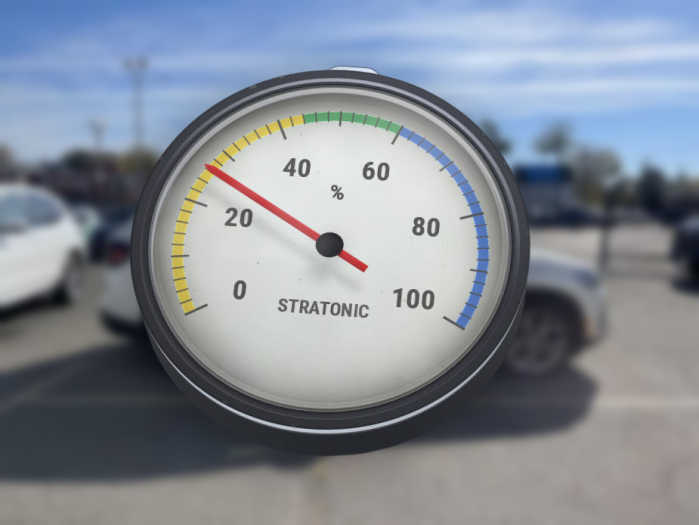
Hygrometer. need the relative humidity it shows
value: 26 %
